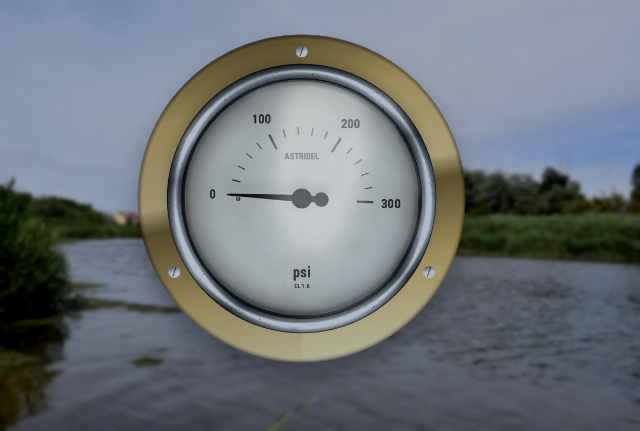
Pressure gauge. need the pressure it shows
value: 0 psi
